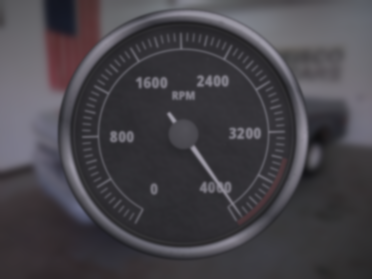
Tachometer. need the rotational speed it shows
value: 3950 rpm
